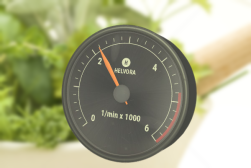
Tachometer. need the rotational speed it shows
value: 2200 rpm
